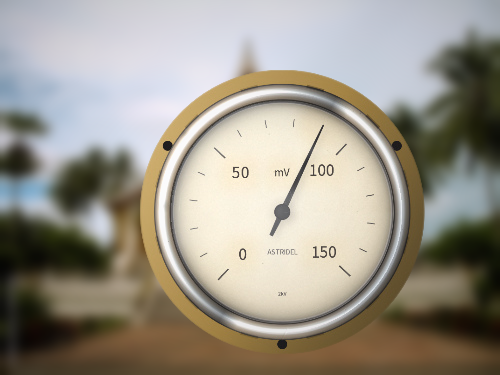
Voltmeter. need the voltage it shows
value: 90 mV
